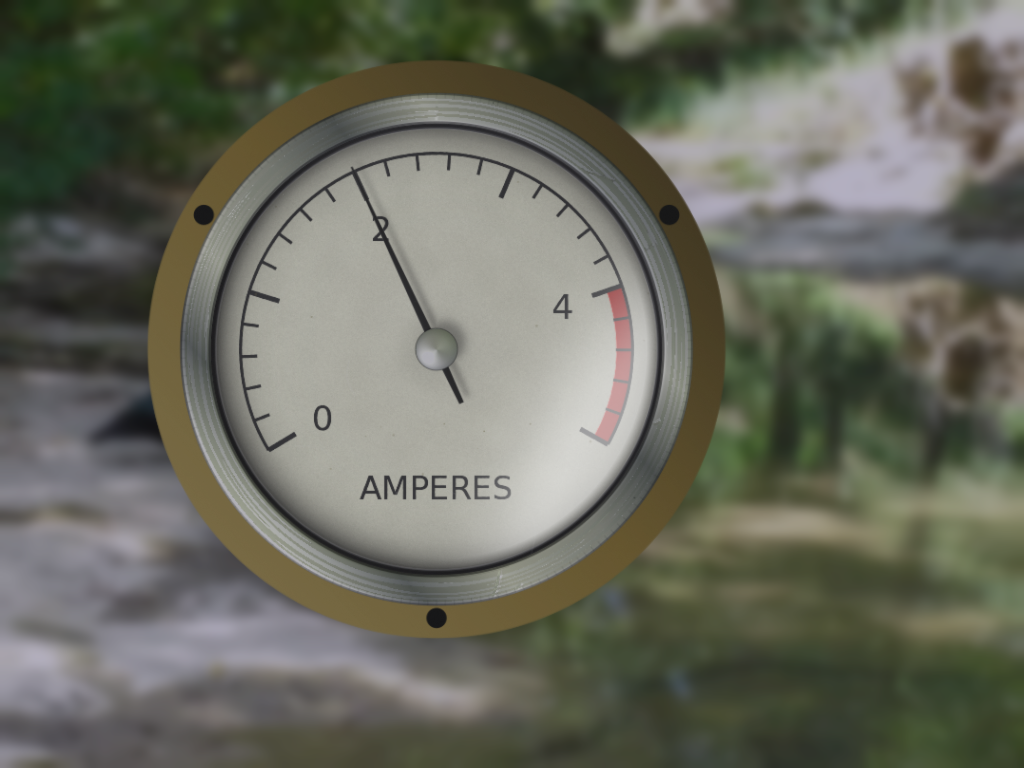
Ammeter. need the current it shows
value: 2 A
